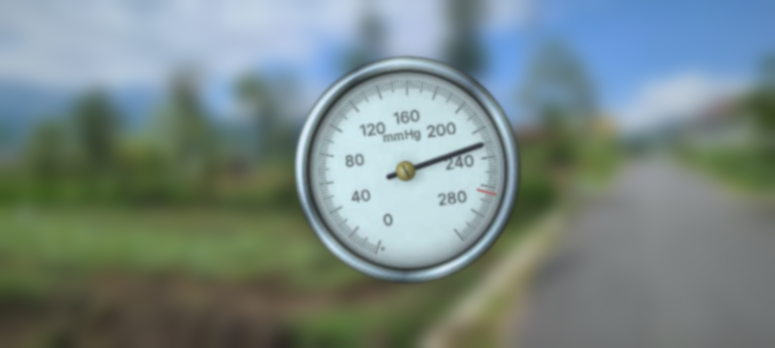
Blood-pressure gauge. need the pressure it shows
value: 230 mmHg
